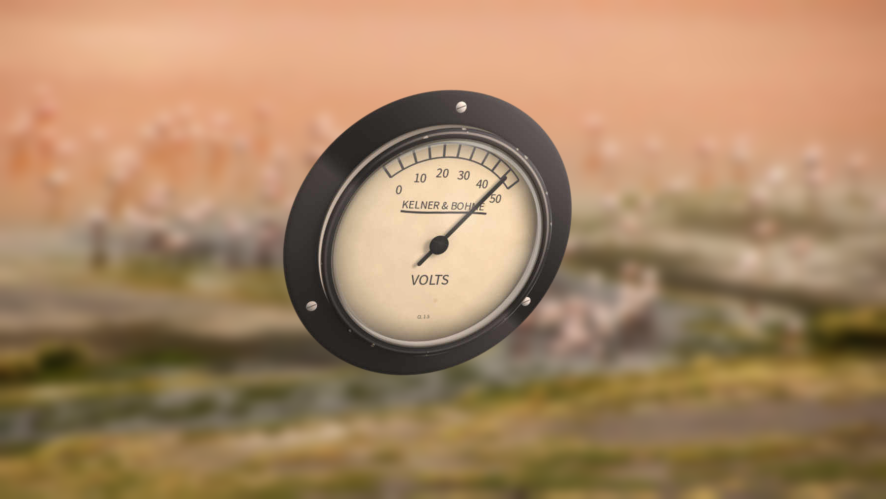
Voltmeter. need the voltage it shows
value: 45 V
